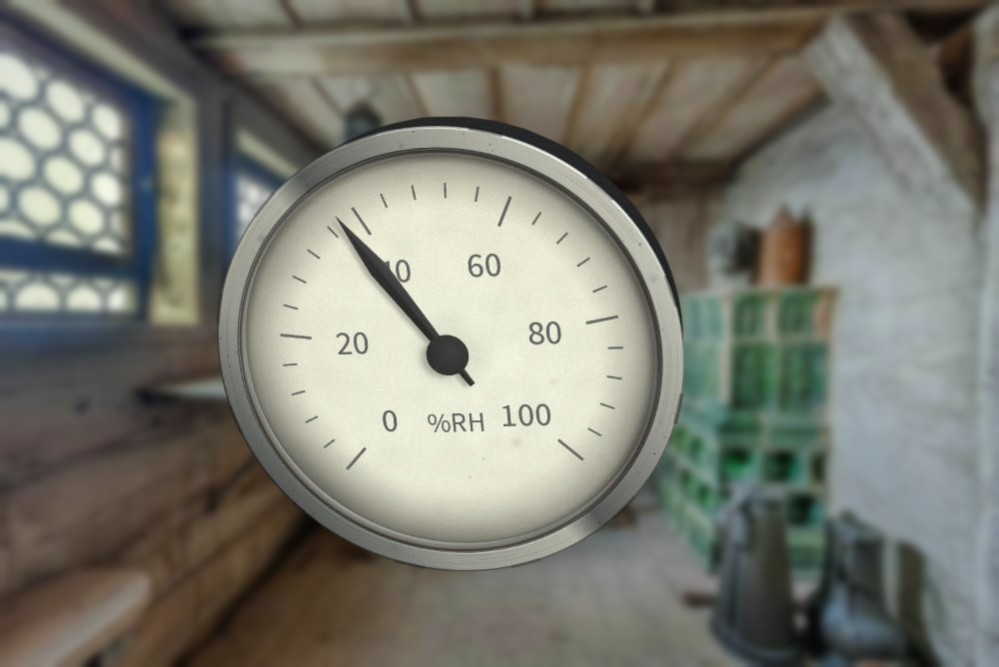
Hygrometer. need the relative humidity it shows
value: 38 %
